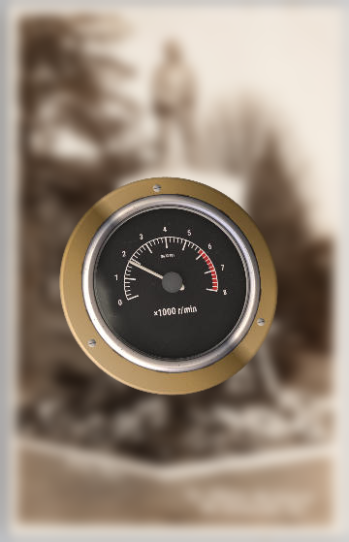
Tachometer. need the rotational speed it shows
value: 1800 rpm
